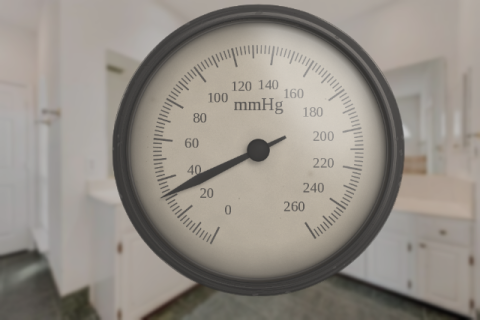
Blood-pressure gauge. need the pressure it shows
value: 32 mmHg
